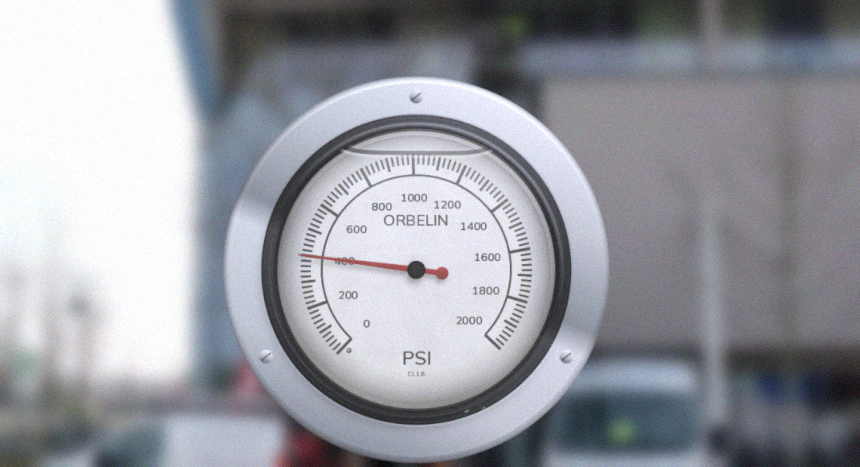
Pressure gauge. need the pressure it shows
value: 400 psi
